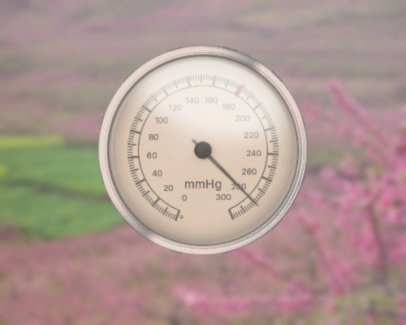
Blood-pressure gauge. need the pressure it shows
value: 280 mmHg
